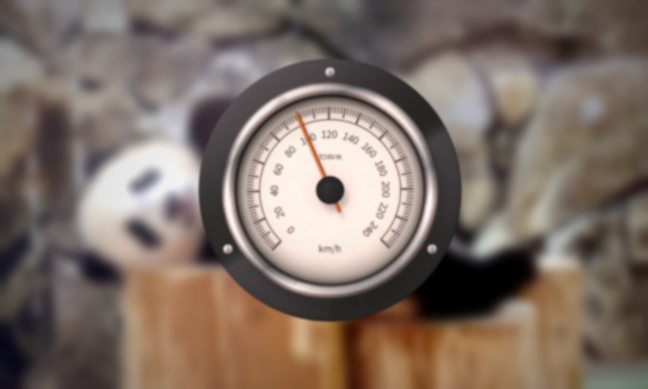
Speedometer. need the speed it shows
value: 100 km/h
